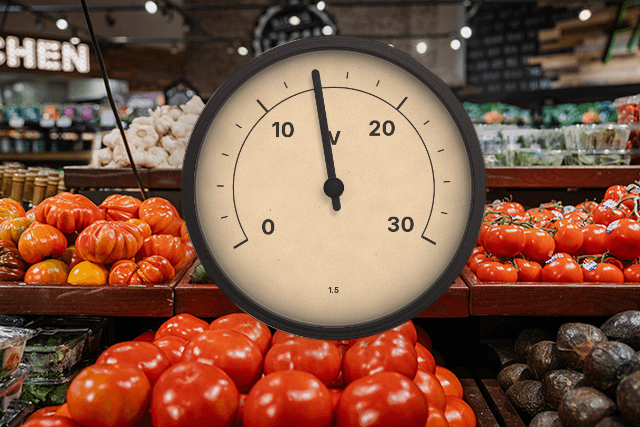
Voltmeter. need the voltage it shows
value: 14 V
